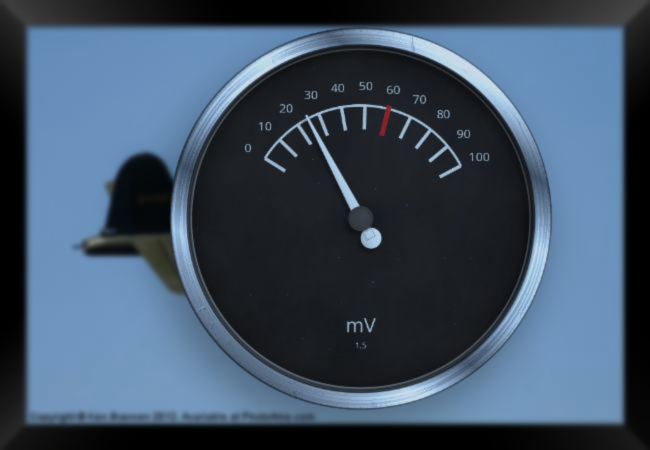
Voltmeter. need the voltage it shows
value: 25 mV
